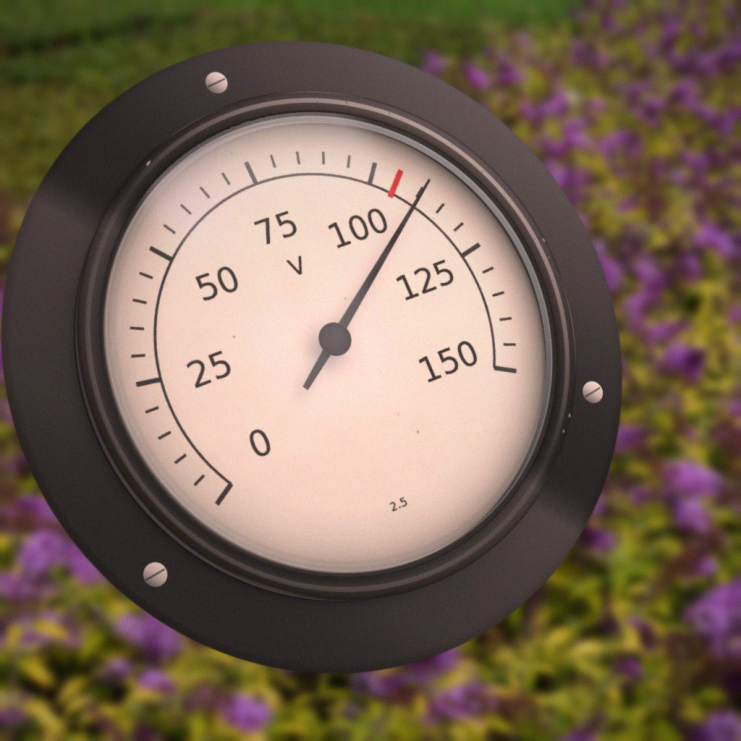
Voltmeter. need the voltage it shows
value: 110 V
